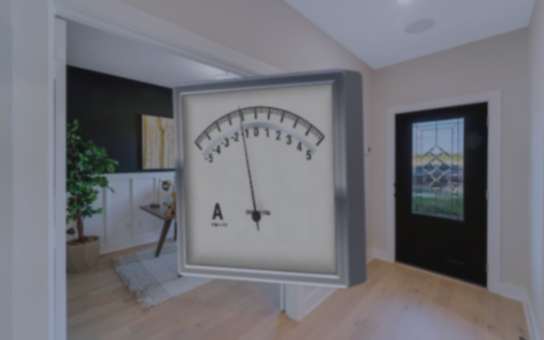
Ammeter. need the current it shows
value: -1 A
